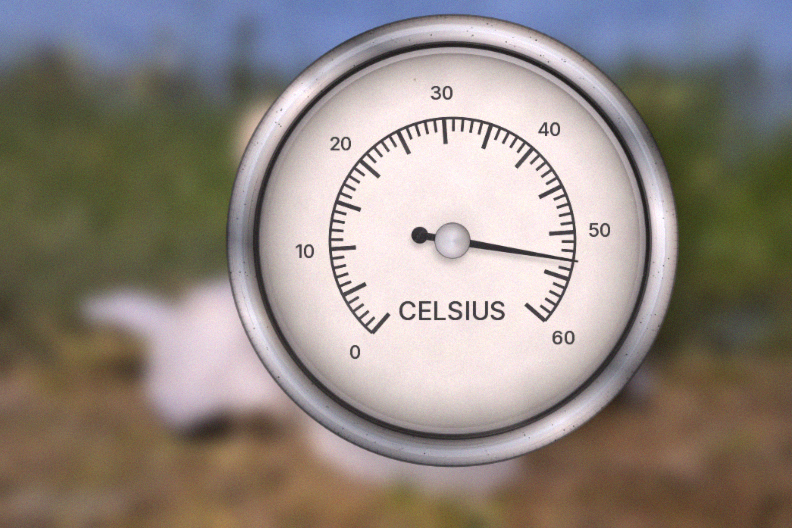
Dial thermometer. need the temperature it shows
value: 53 °C
